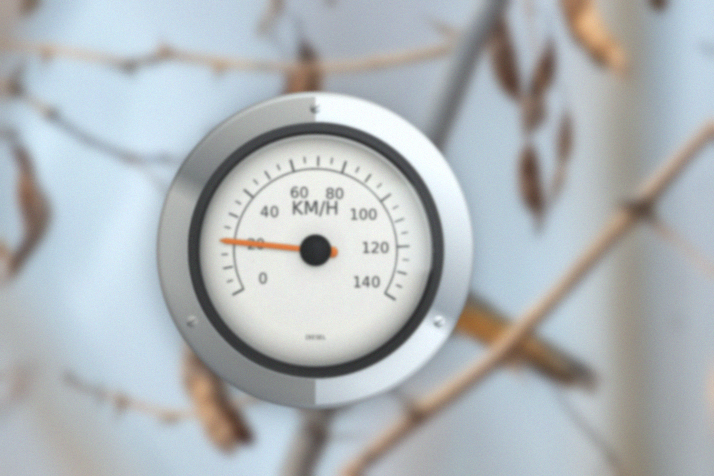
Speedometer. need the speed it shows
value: 20 km/h
